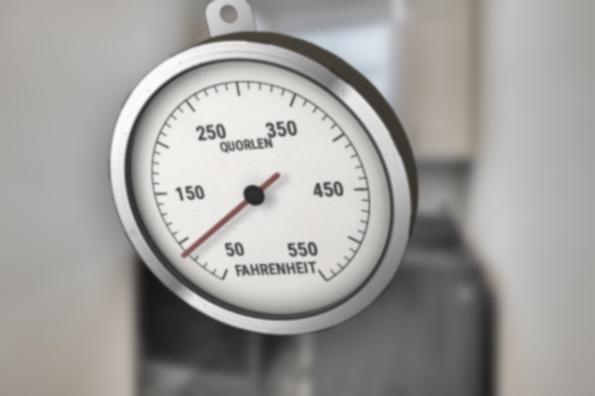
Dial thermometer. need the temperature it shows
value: 90 °F
